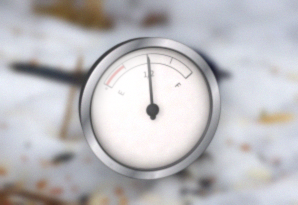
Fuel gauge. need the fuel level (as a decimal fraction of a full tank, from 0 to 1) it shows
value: 0.5
